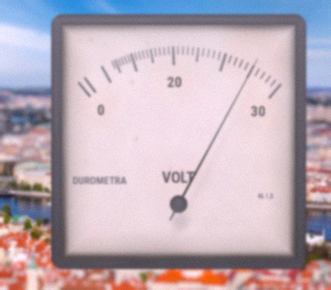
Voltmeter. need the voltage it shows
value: 27.5 V
